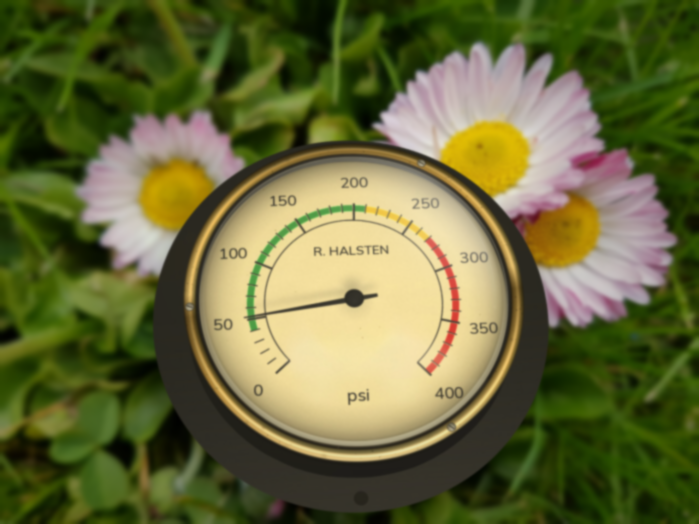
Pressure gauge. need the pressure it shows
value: 50 psi
